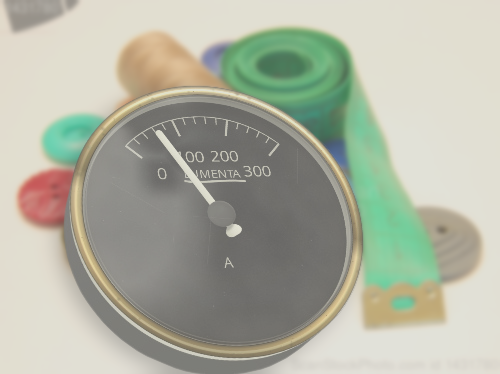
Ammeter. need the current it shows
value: 60 A
